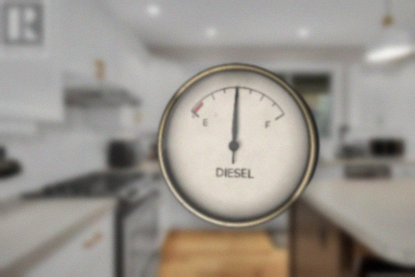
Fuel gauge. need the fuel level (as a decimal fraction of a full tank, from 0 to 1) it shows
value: 0.5
